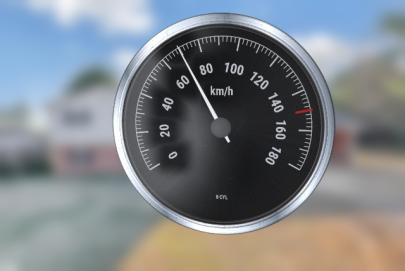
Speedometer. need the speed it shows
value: 70 km/h
